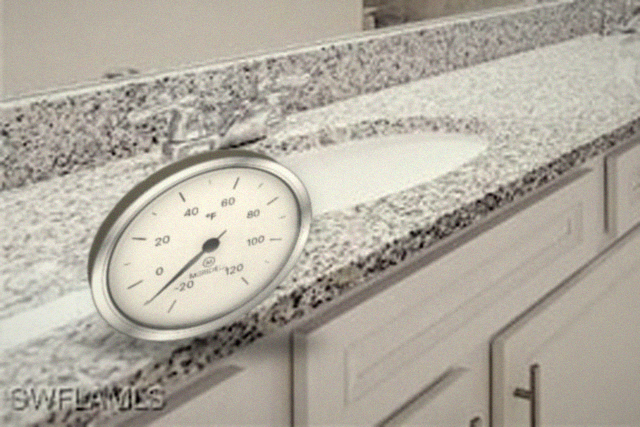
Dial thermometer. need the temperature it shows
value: -10 °F
